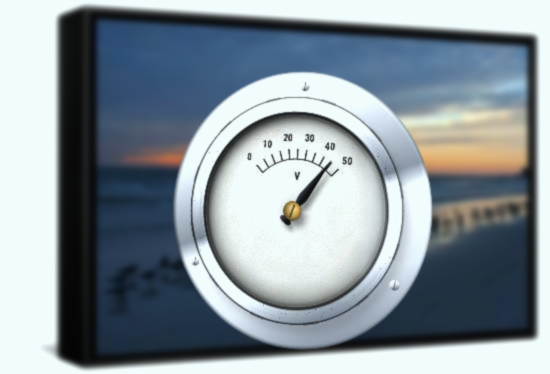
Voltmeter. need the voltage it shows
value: 45 V
